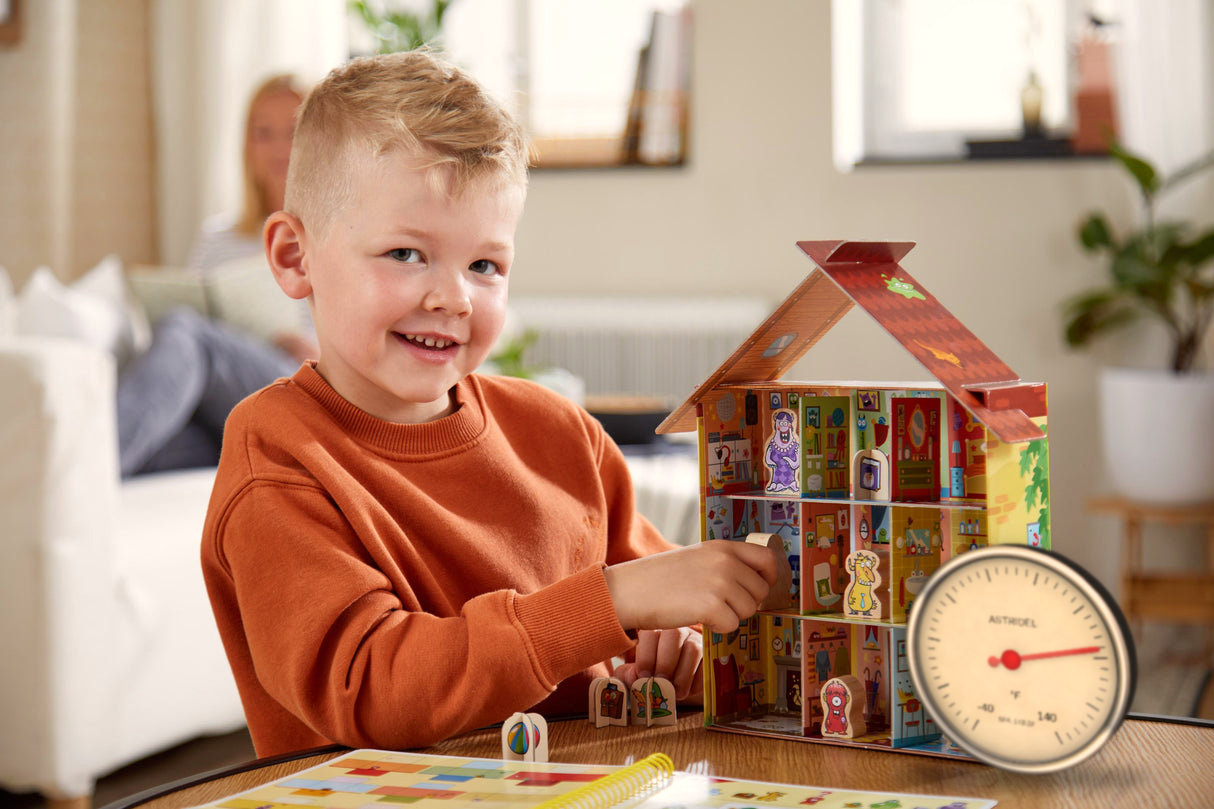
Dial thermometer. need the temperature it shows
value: 96 °F
